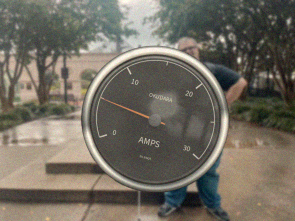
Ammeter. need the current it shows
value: 5 A
